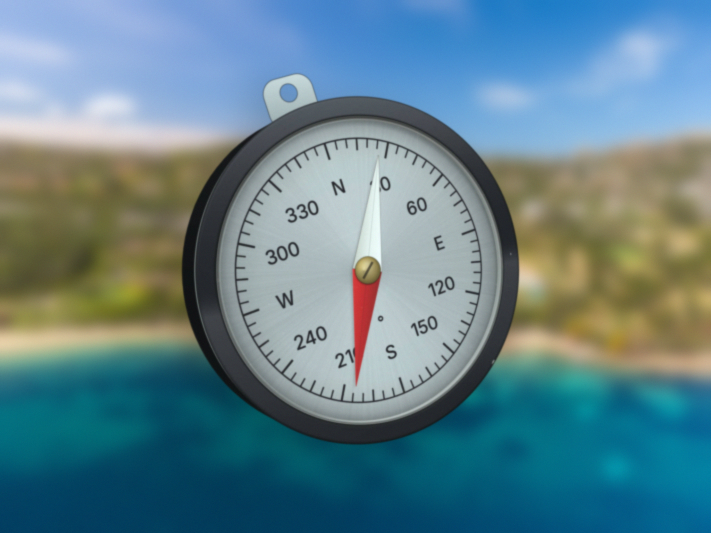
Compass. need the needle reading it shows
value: 205 °
